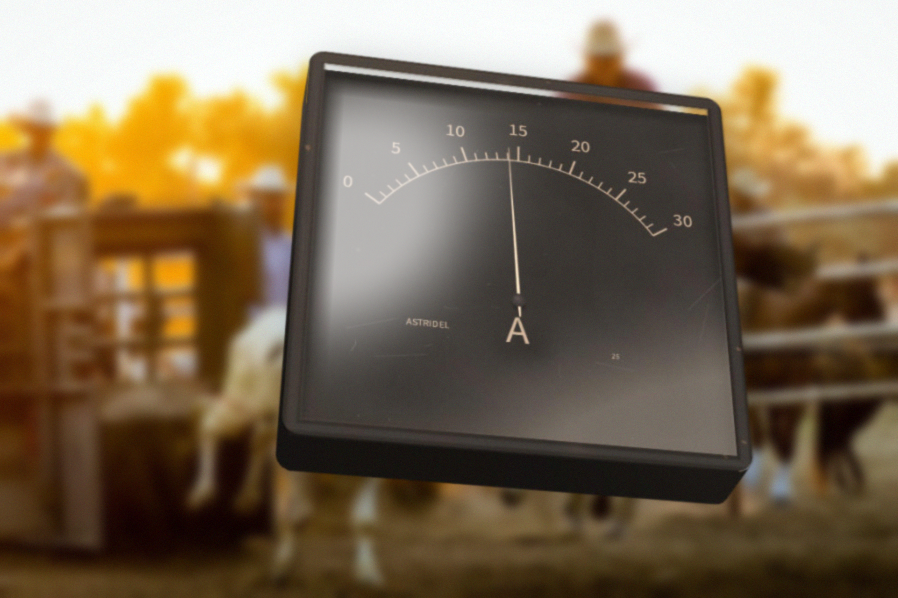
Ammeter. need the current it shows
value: 14 A
